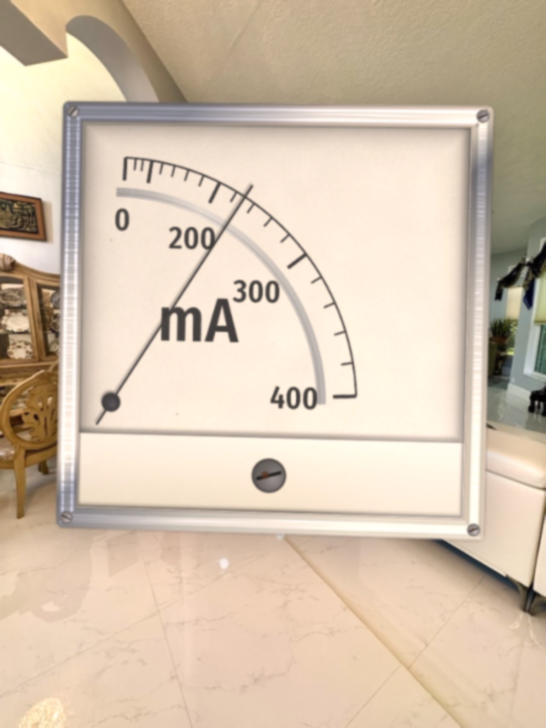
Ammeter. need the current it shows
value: 230 mA
